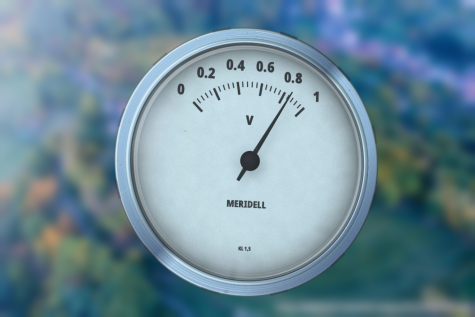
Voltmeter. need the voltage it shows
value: 0.84 V
